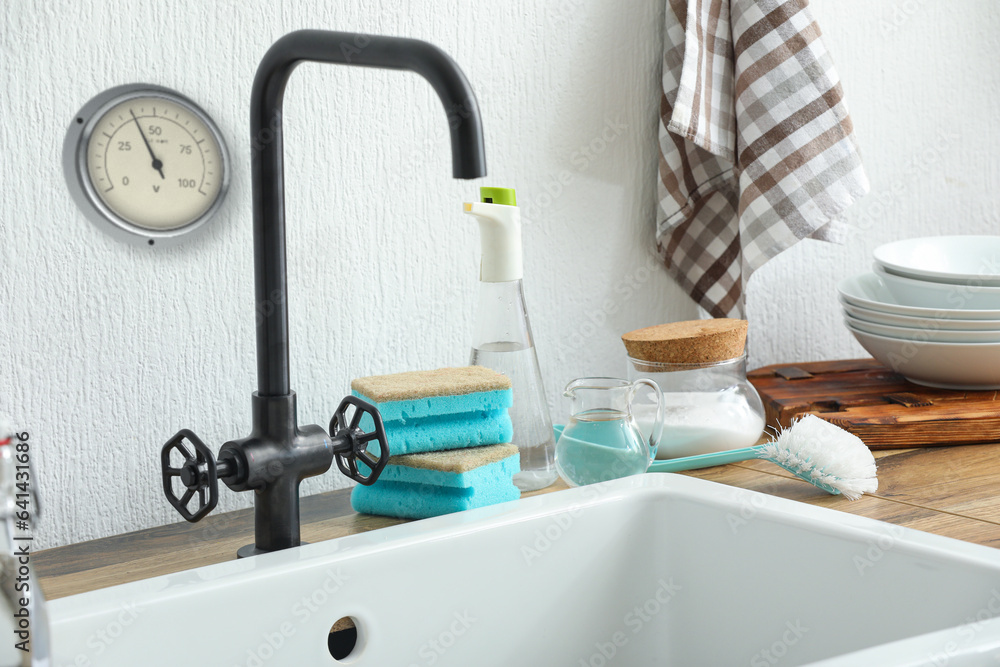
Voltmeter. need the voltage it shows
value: 40 V
